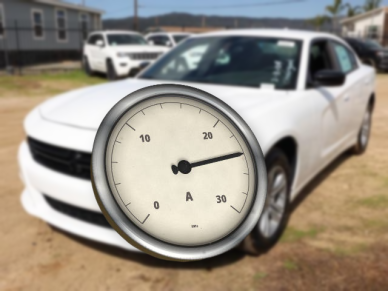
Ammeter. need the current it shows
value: 24 A
